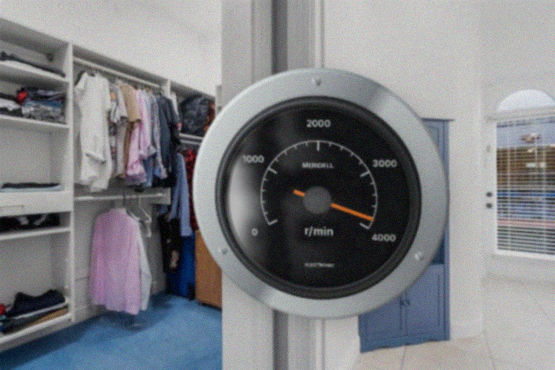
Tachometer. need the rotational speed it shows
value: 3800 rpm
